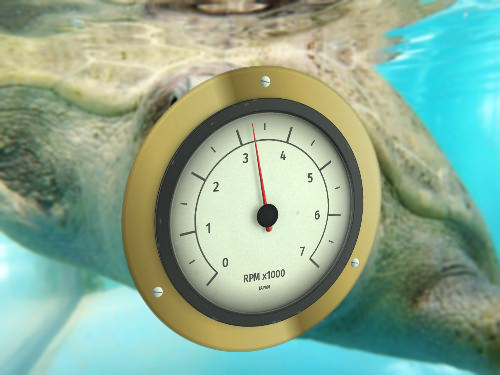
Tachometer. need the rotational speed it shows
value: 3250 rpm
